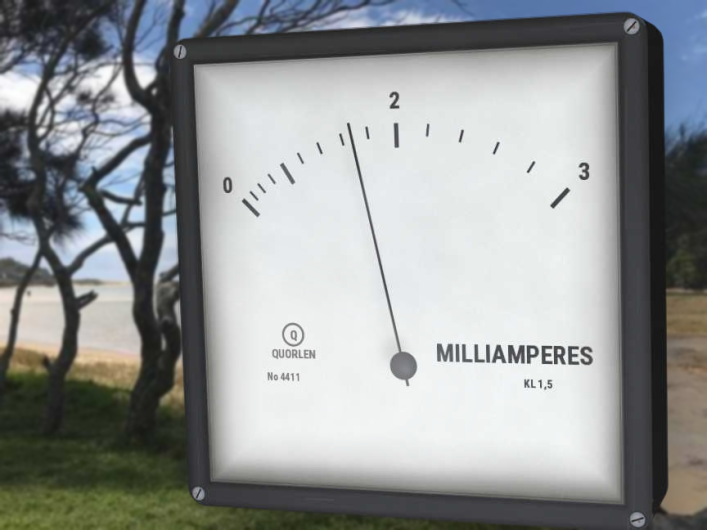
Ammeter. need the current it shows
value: 1.7 mA
